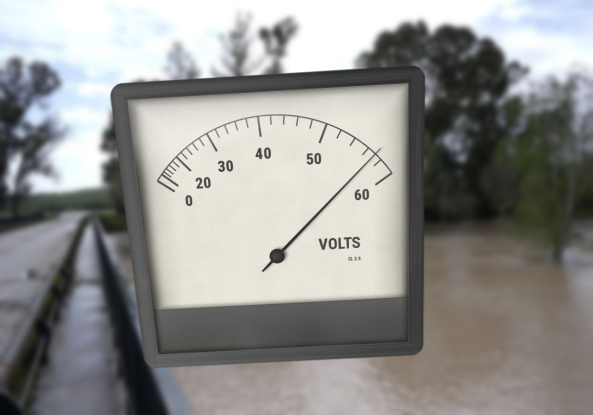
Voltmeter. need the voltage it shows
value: 57 V
